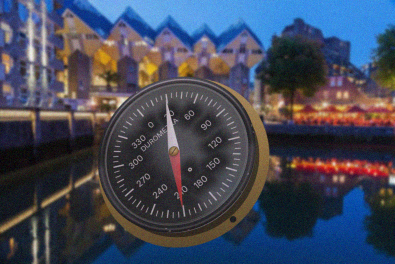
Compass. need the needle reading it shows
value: 210 °
